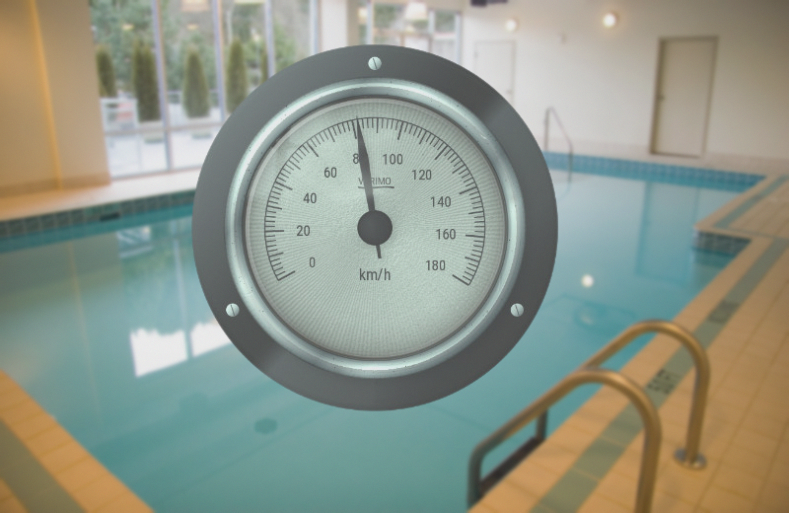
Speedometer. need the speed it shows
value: 82 km/h
